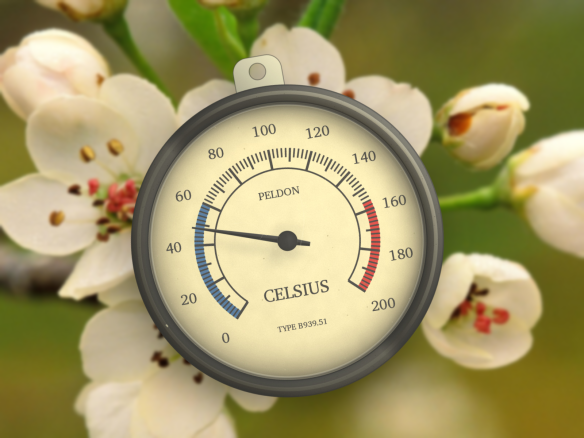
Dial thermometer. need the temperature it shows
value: 48 °C
